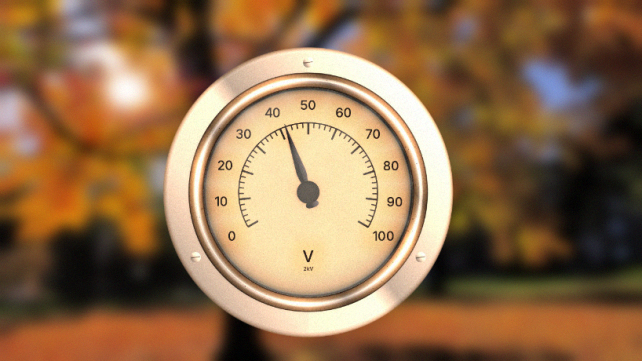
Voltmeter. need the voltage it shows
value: 42 V
